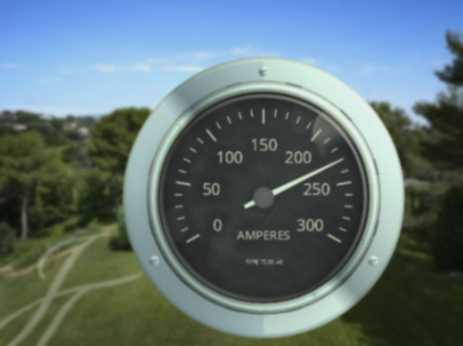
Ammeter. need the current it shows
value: 230 A
